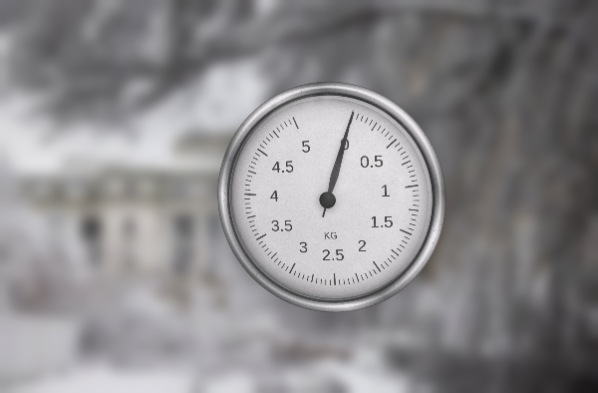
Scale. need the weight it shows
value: 0 kg
